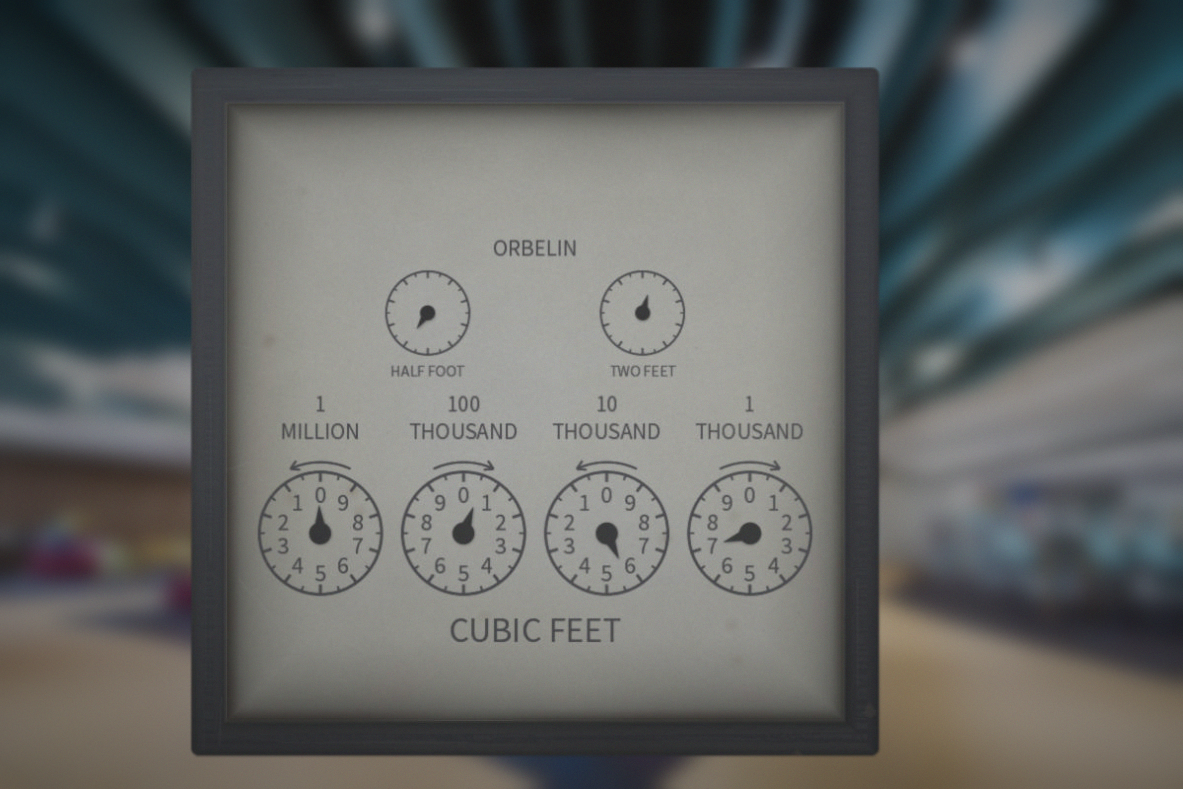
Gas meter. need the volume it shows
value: 5700 ft³
